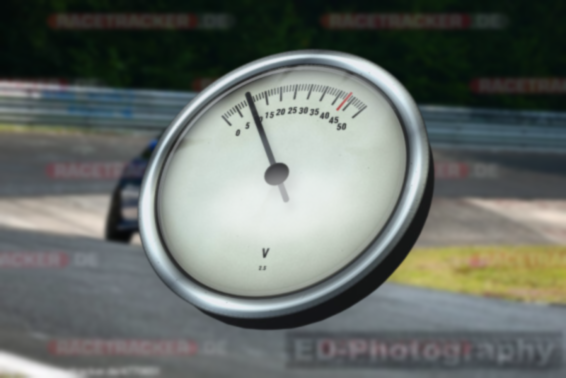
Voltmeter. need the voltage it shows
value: 10 V
